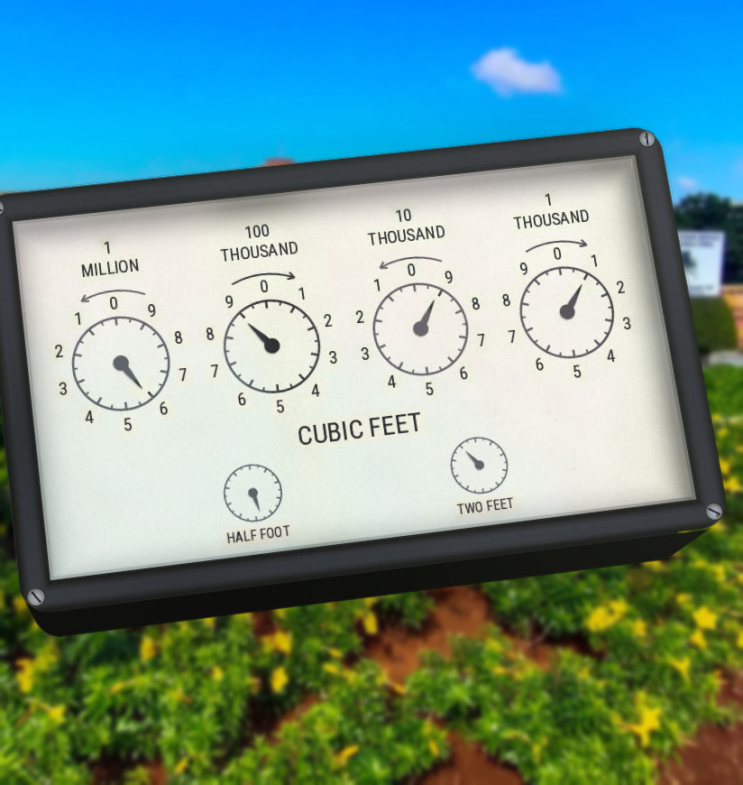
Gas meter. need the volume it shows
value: 589100 ft³
